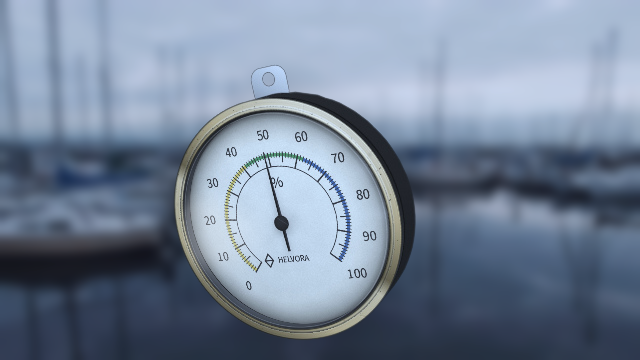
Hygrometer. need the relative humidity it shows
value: 50 %
